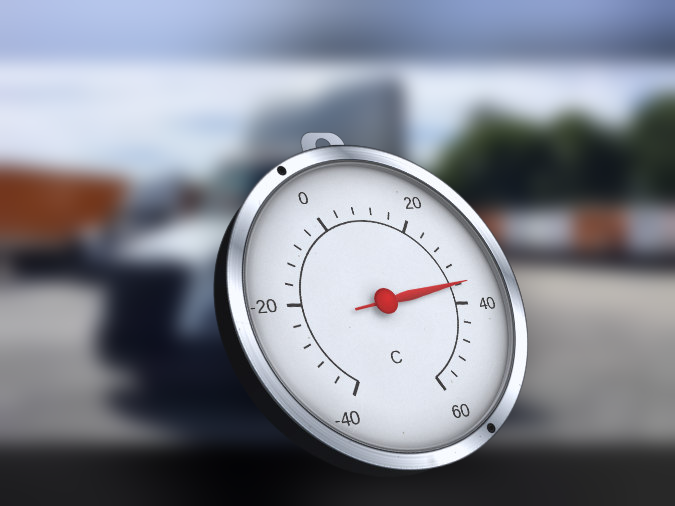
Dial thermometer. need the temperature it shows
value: 36 °C
